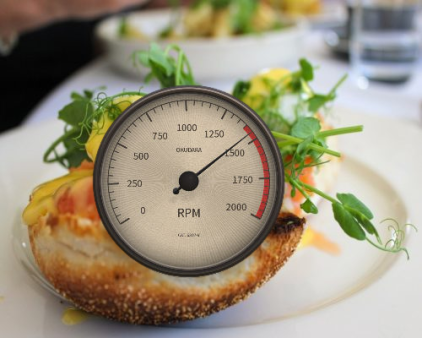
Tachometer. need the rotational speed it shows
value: 1450 rpm
